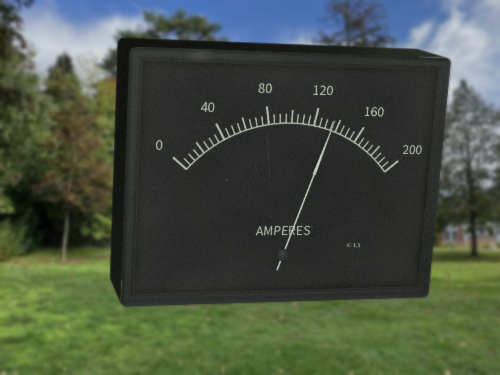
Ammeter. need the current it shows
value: 135 A
